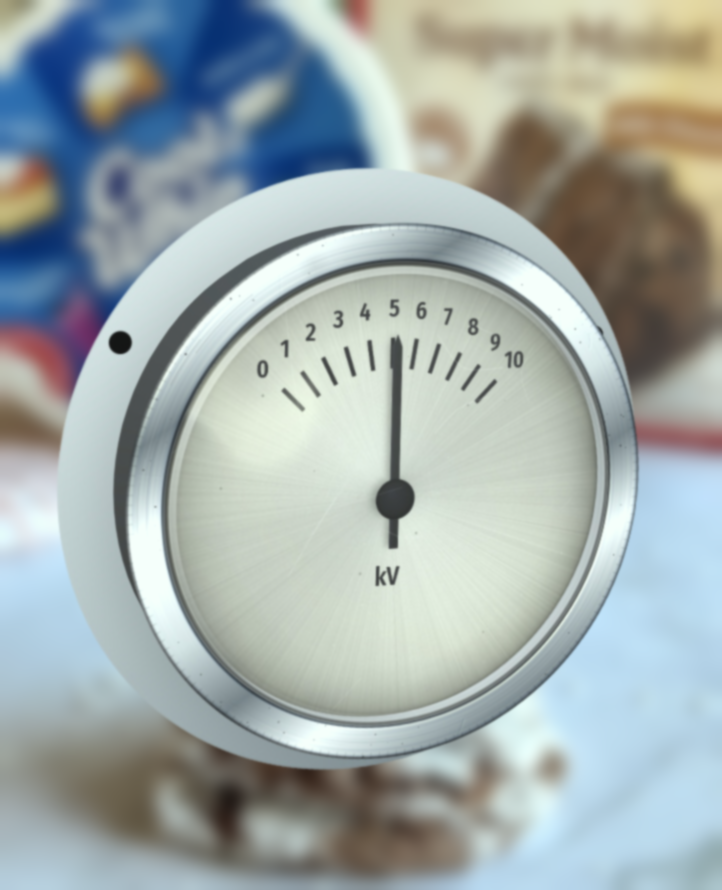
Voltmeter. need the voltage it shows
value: 5 kV
